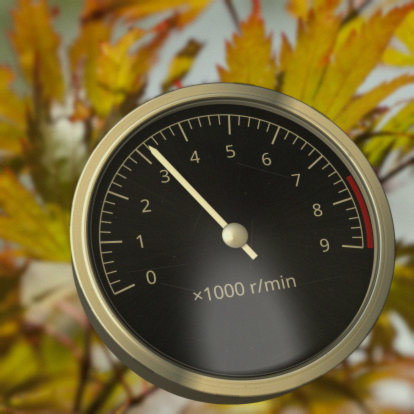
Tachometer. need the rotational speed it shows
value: 3200 rpm
